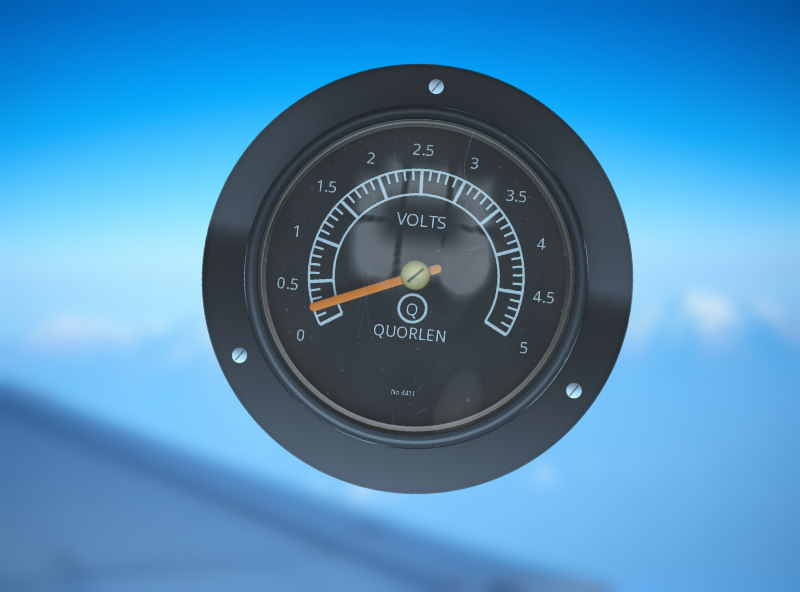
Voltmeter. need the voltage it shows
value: 0.2 V
